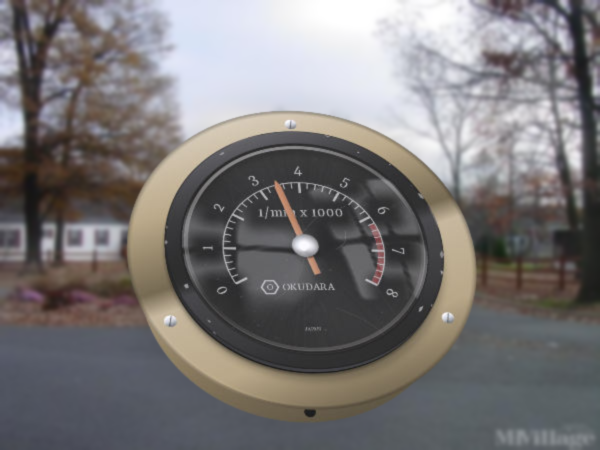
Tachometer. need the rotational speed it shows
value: 3400 rpm
